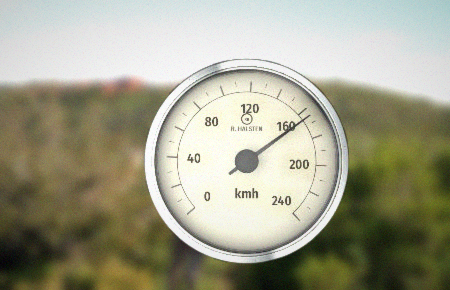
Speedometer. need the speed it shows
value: 165 km/h
